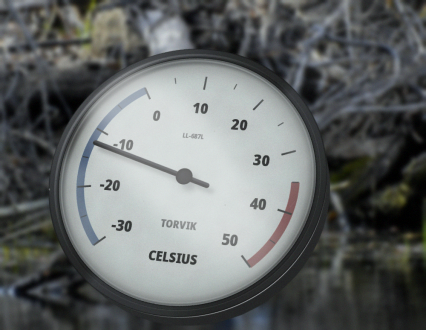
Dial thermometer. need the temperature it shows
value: -12.5 °C
